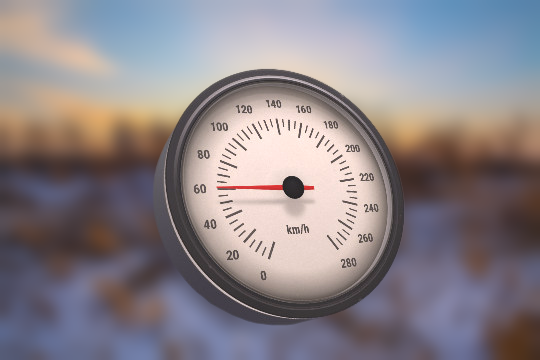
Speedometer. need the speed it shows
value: 60 km/h
